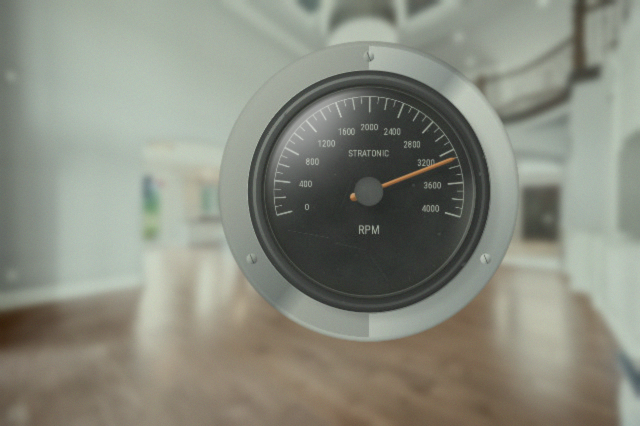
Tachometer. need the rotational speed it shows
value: 3300 rpm
